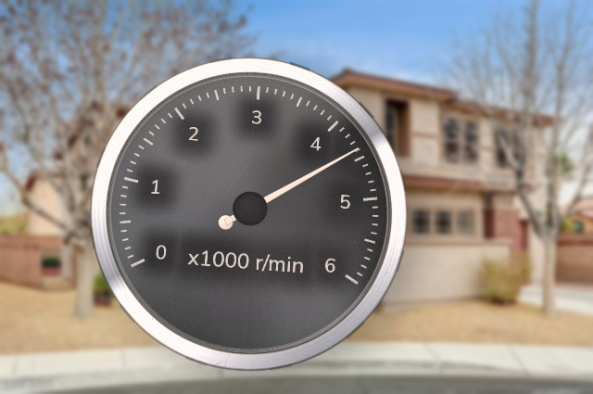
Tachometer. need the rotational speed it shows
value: 4400 rpm
